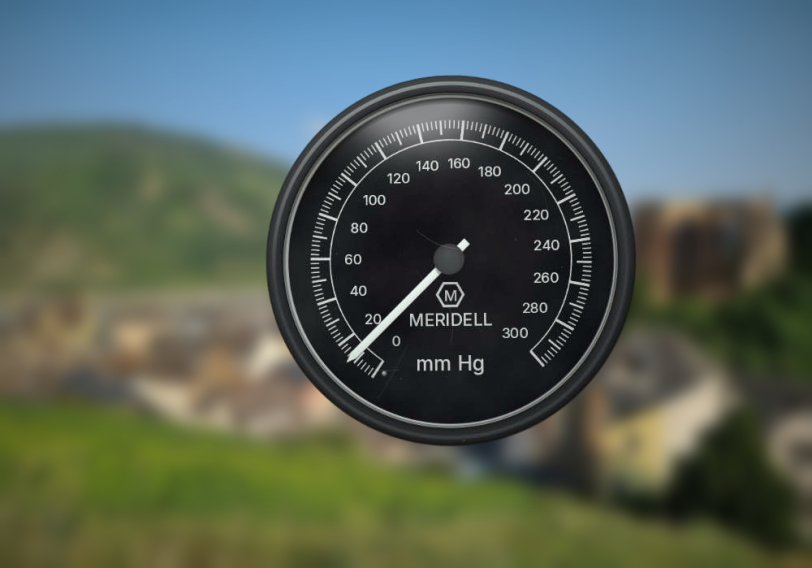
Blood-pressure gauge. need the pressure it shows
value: 12 mmHg
